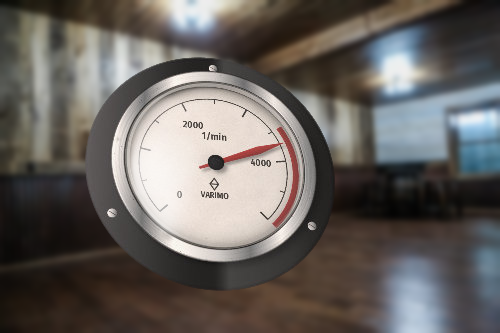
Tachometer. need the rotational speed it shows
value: 3750 rpm
